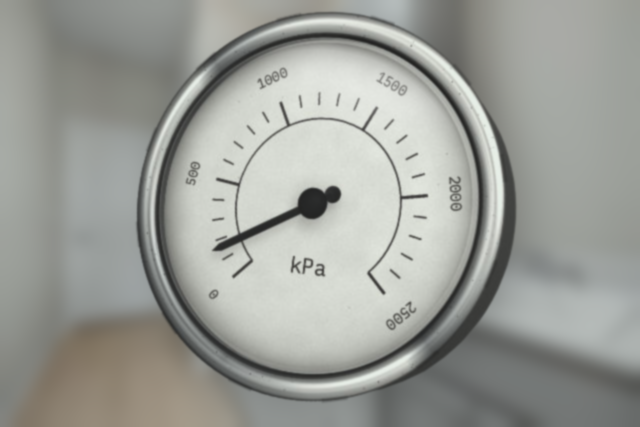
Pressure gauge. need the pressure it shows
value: 150 kPa
